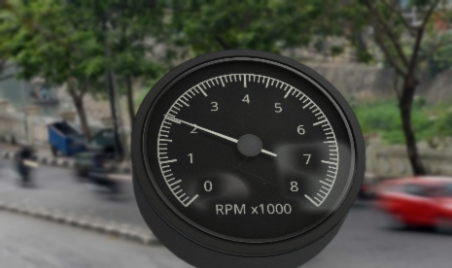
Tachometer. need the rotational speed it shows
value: 2000 rpm
